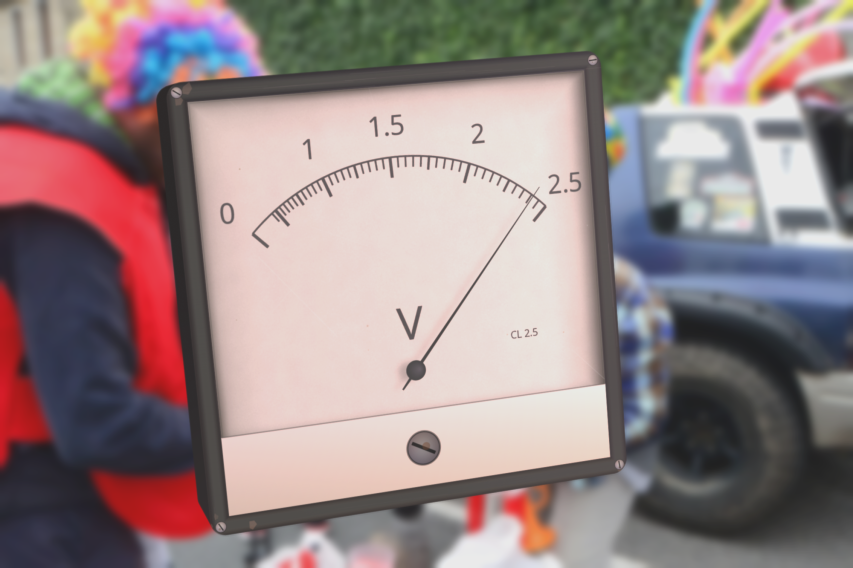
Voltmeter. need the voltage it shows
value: 2.4 V
